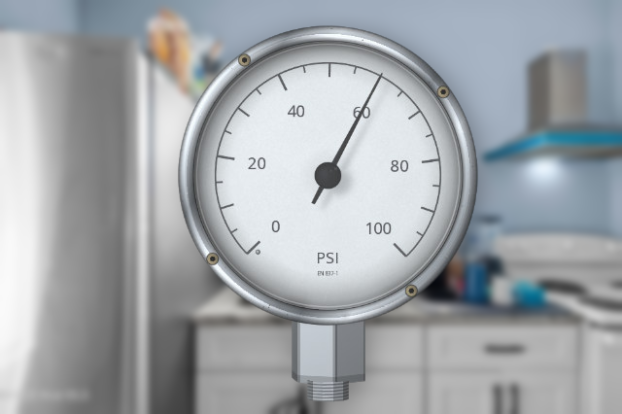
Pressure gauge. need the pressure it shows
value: 60 psi
